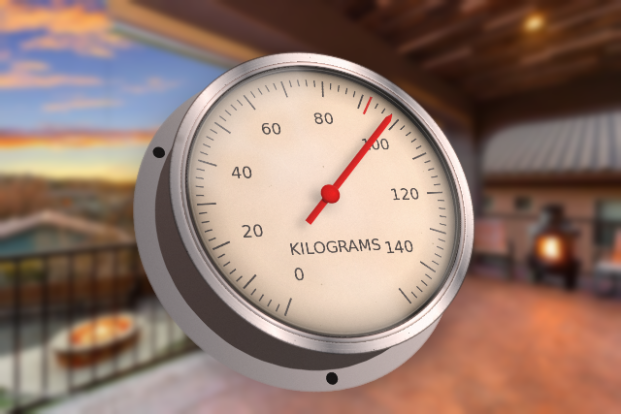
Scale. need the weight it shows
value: 98 kg
